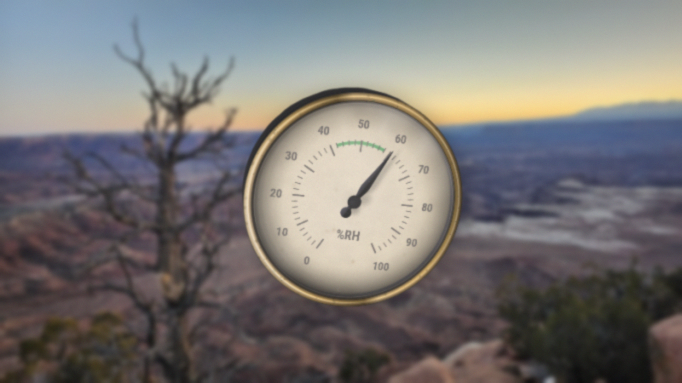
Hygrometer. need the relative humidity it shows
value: 60 %
